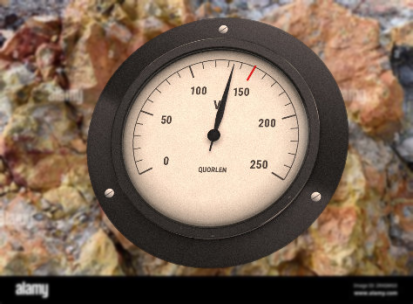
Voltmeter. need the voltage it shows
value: 135 V
